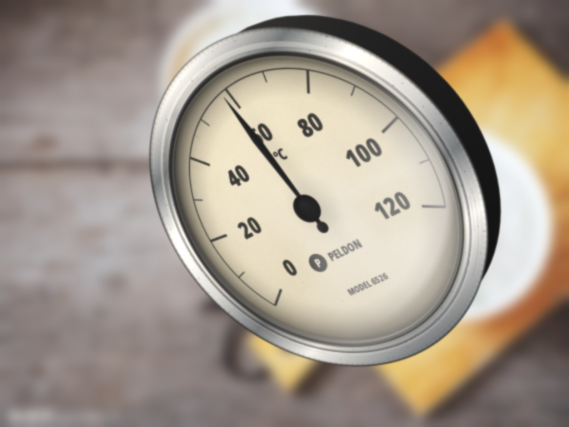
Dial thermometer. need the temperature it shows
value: 60 °C
